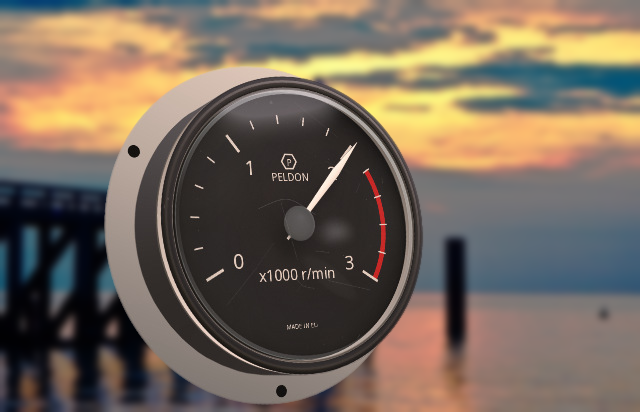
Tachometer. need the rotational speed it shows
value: 2000 rpm
